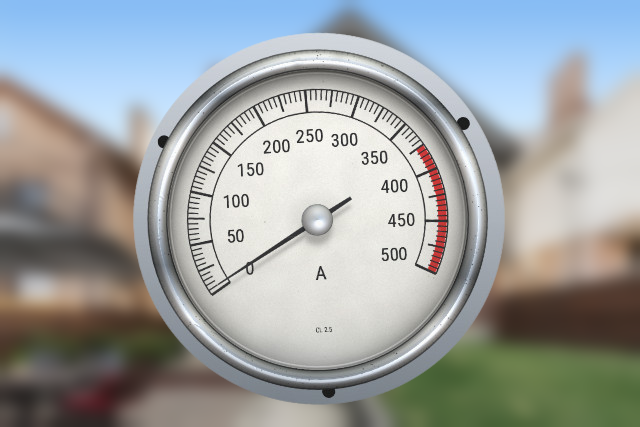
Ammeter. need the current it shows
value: 5 A
